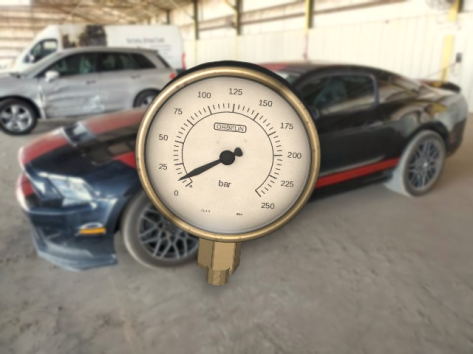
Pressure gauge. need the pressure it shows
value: 10 bar
